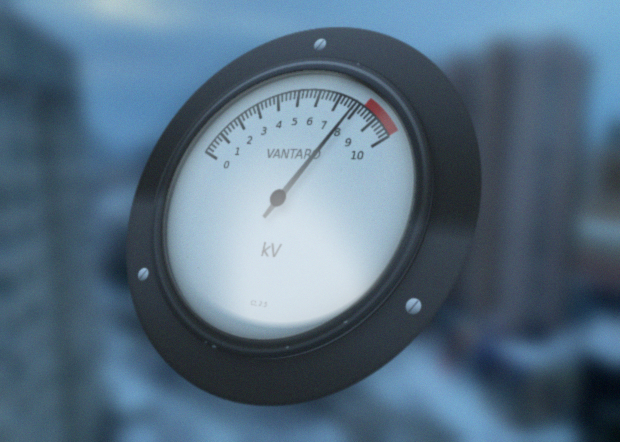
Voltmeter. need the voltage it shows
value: 8 kV
